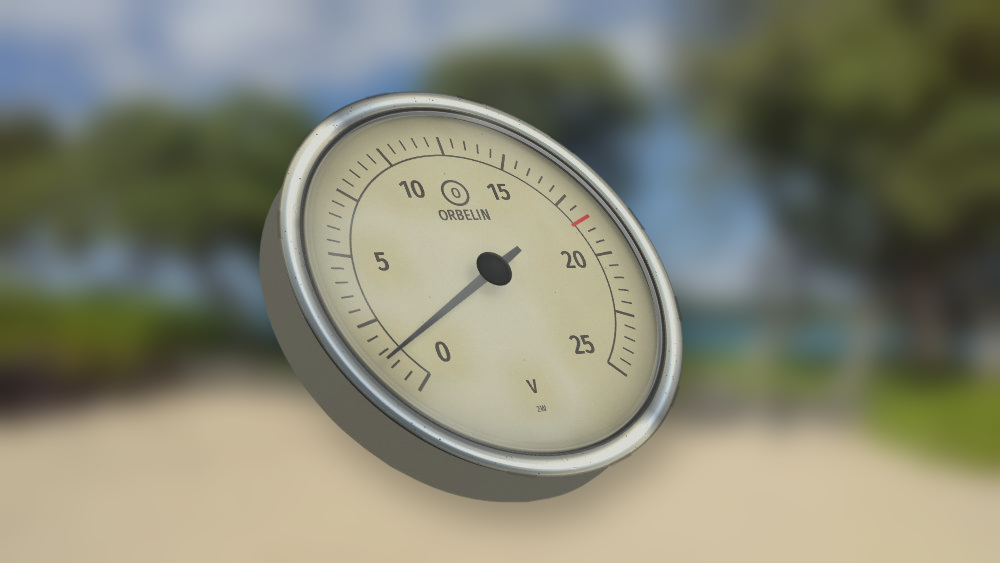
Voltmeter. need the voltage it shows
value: 1.25 V
